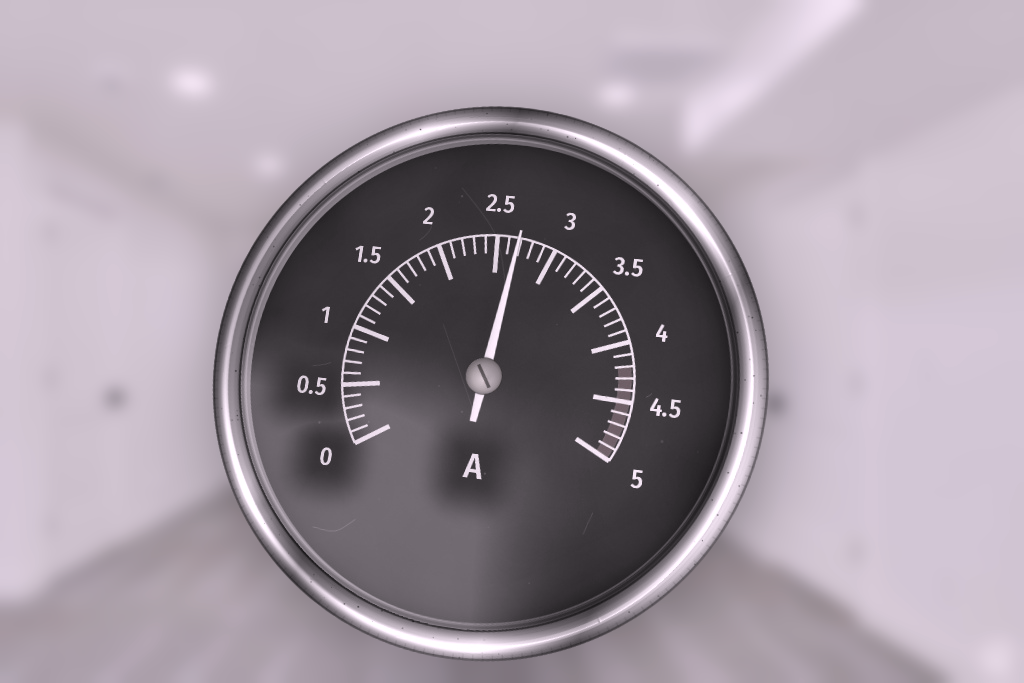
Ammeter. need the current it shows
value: 2.7 A
